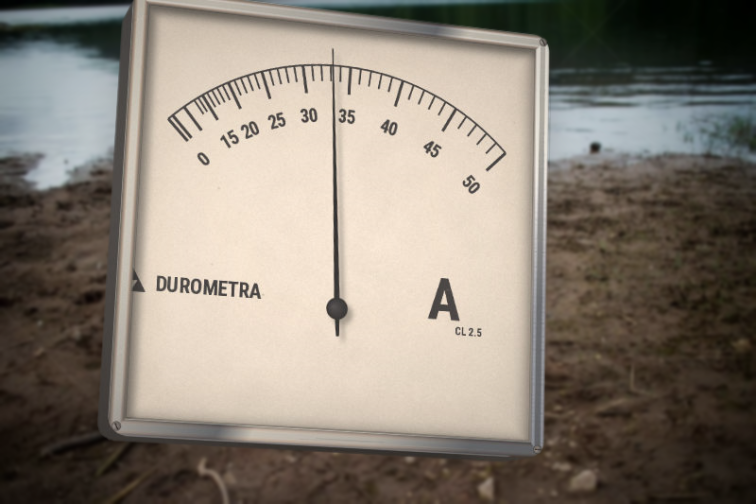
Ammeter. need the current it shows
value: 33 A
